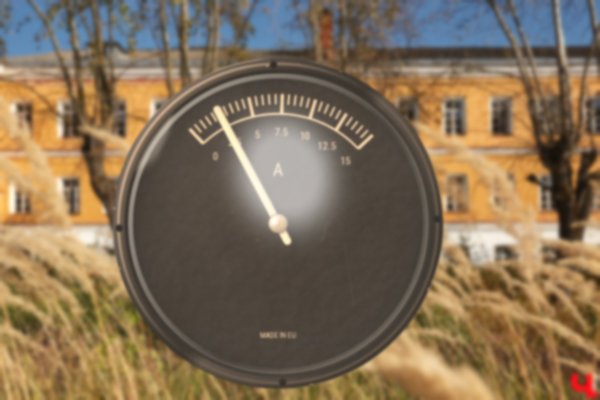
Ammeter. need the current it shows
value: 2.5 A
